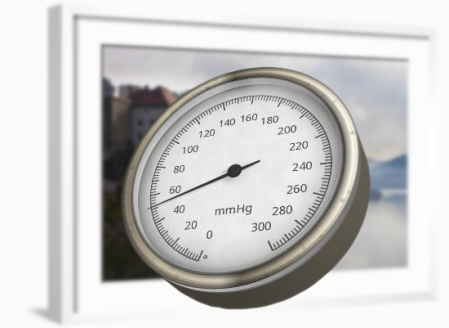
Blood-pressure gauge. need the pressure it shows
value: 50 mmHg
